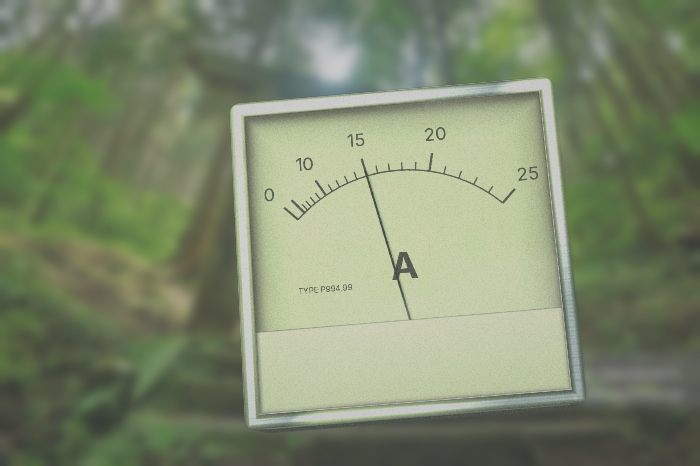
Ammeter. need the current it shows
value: 15 A
